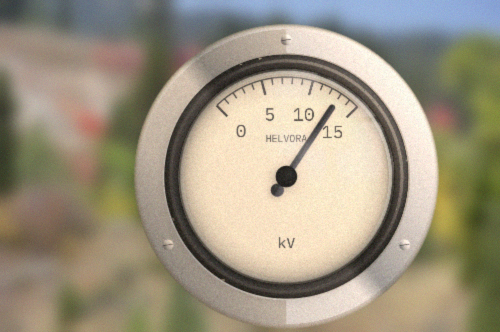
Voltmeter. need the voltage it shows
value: 13 kV
